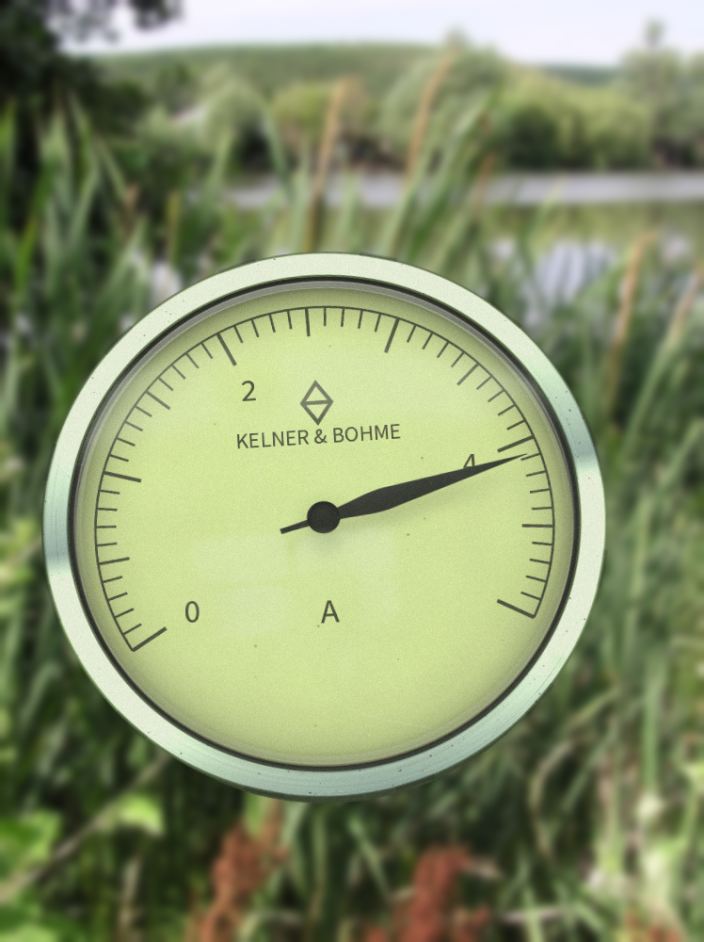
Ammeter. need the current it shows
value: 4.1 A
